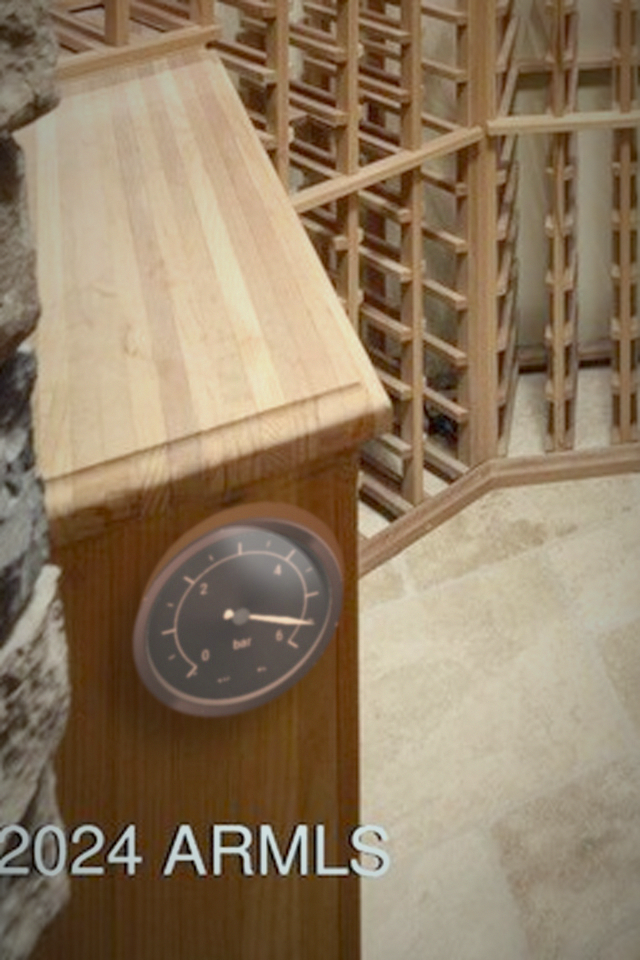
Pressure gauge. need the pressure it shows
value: 5.5 bar
